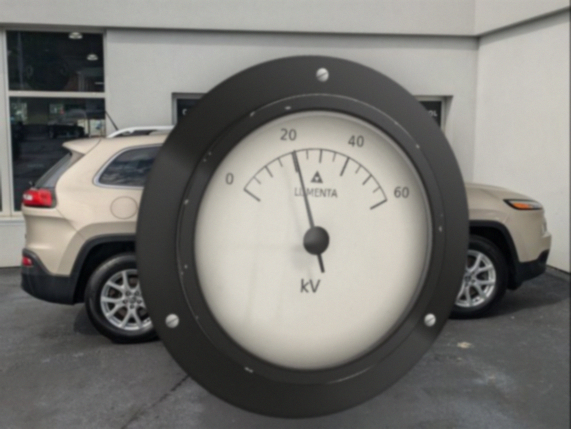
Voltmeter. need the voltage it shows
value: 20 kV
